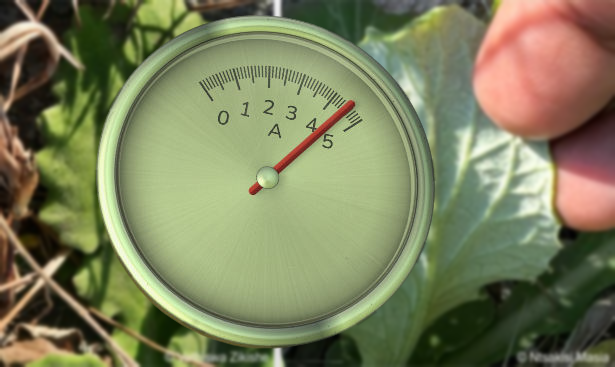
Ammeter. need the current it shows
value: 4.5 A
